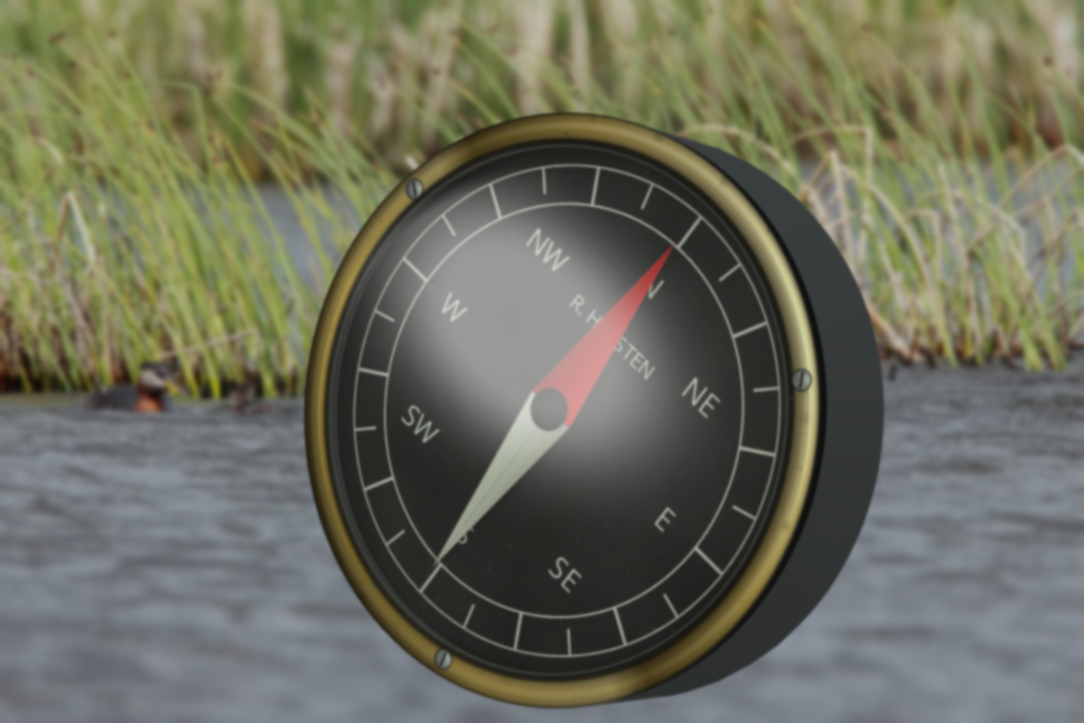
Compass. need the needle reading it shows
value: 0 °
